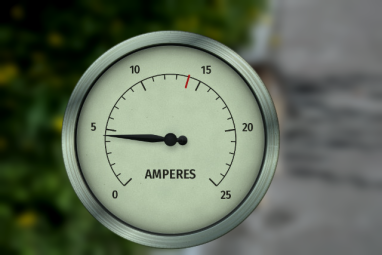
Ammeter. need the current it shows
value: 4.5 A
